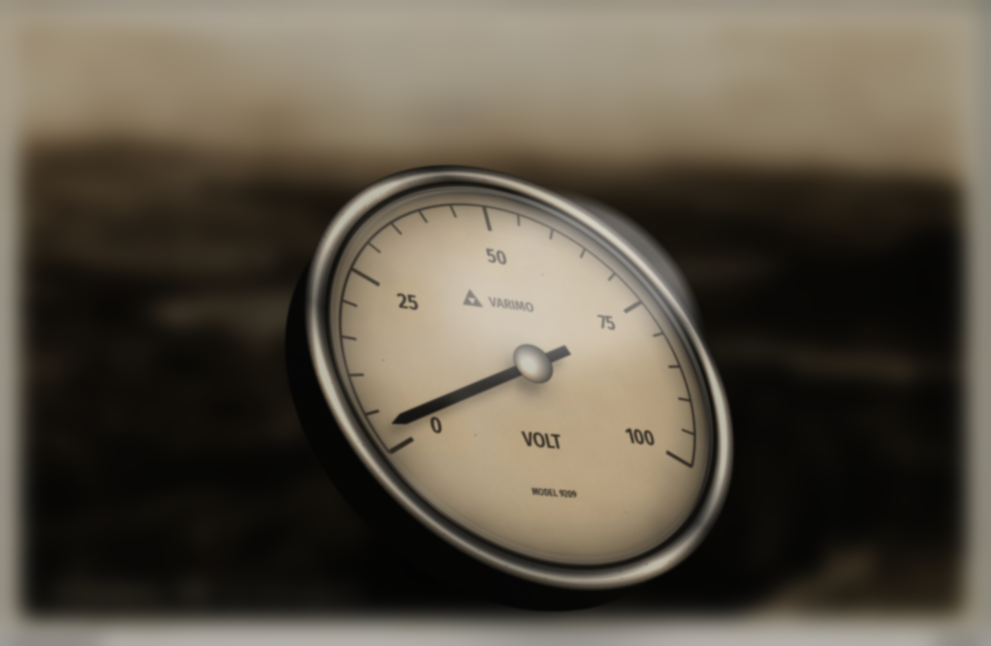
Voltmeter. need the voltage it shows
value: 2.5 V
